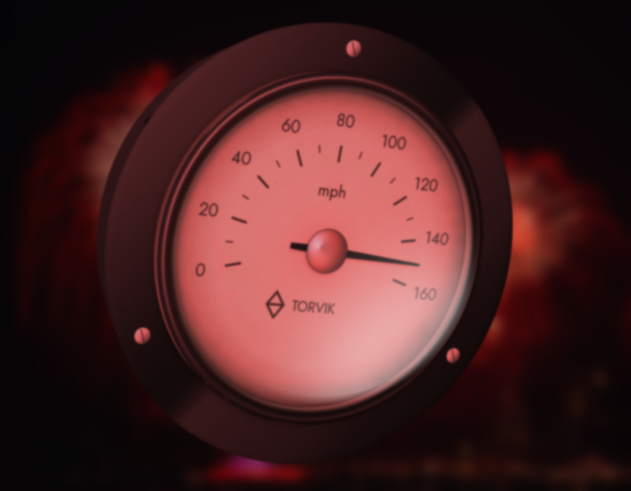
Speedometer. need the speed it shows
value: 150 mph
